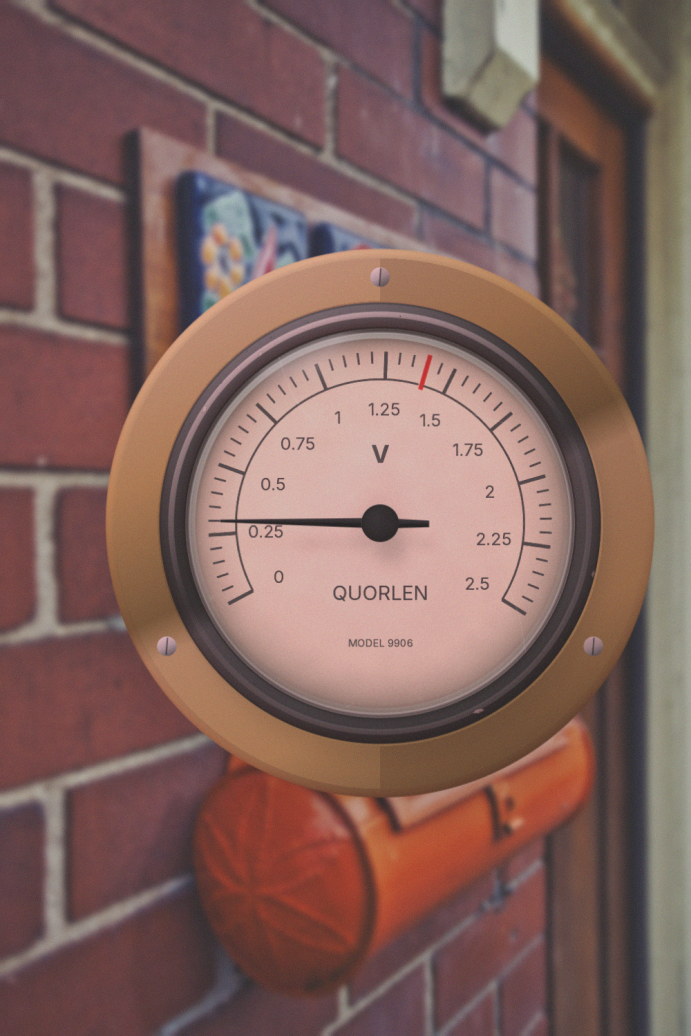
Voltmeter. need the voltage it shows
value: 0.3 V
